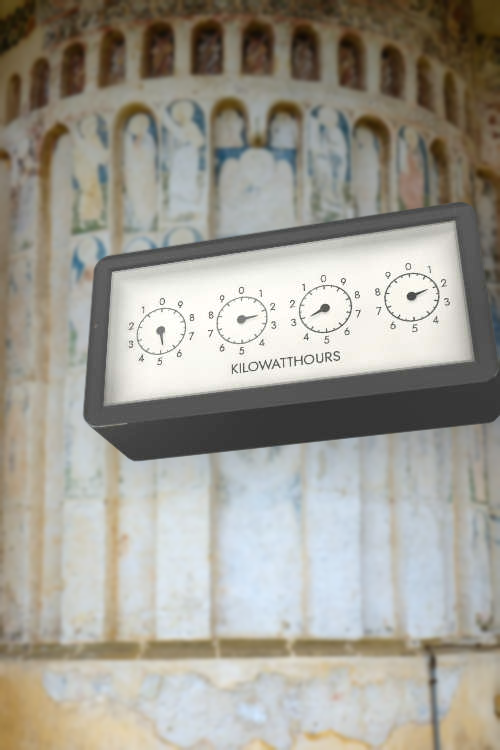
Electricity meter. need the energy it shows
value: 5232 kWh
